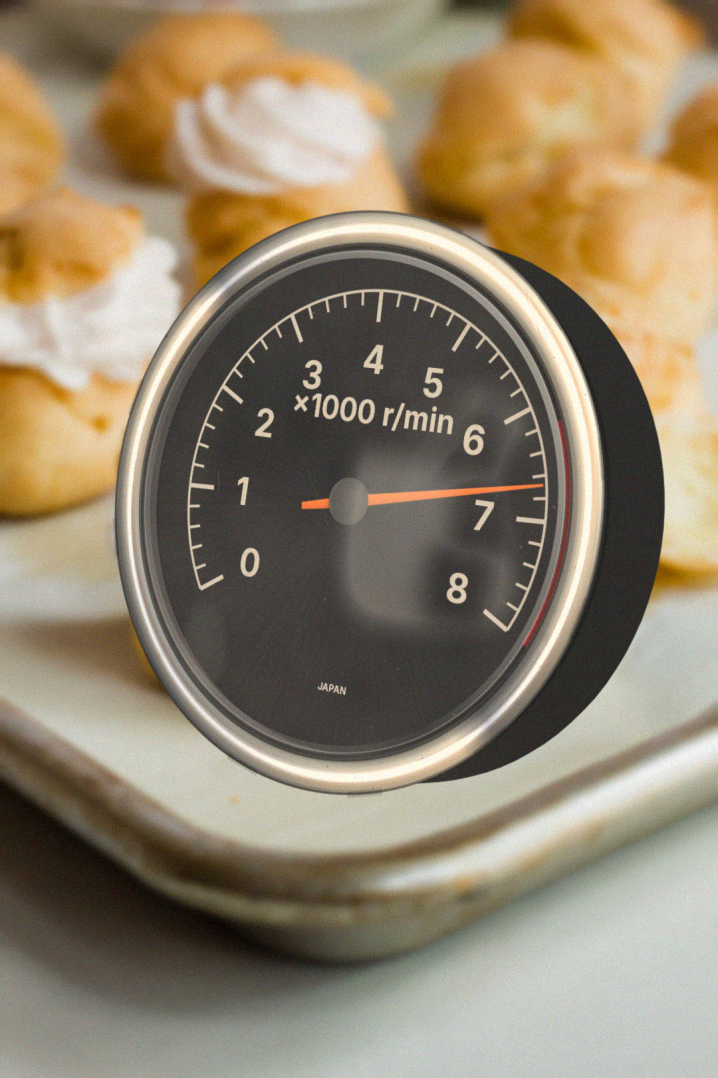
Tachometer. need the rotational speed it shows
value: 6700 rpm
